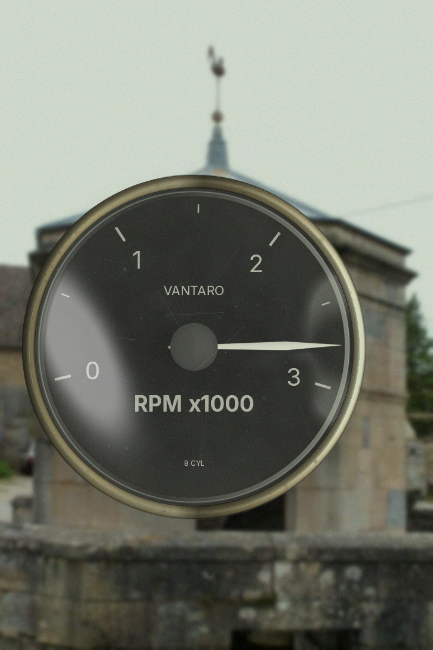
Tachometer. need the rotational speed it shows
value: 2750 rpm
